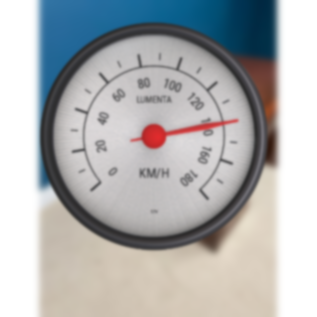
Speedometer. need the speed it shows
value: 140 km/h
